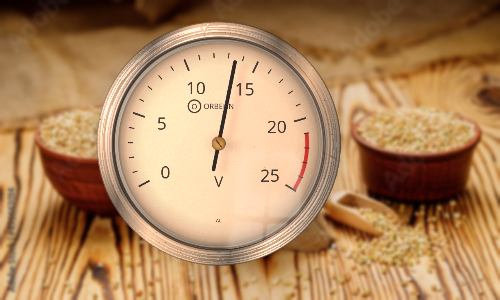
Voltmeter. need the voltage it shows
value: 13.5 V
